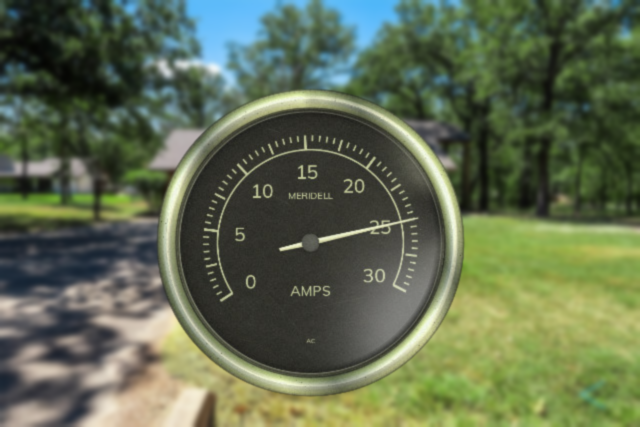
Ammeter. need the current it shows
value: 25 A
